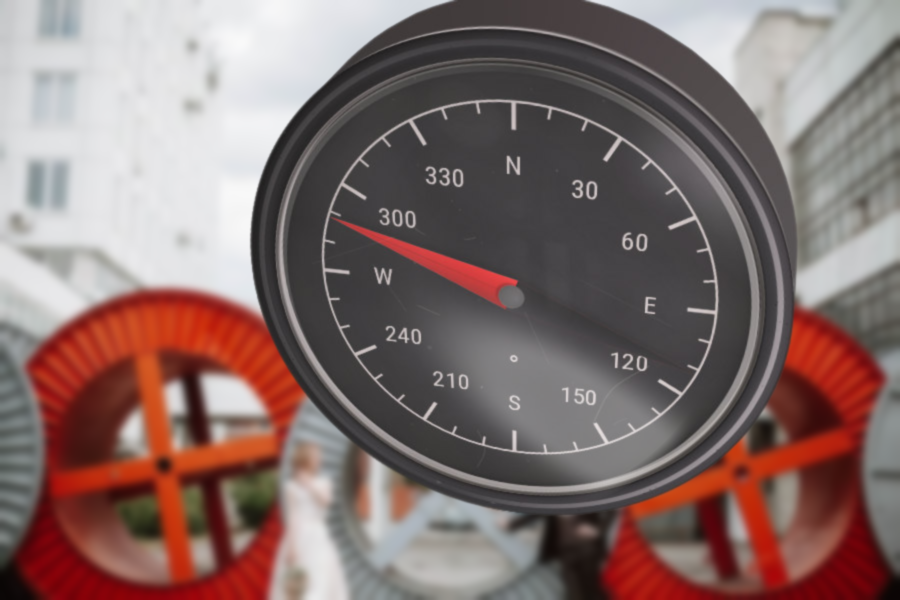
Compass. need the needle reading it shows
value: 290 °
